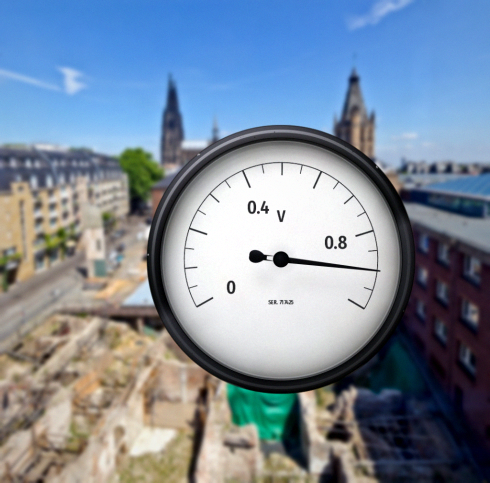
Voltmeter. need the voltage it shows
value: 0.9 V
